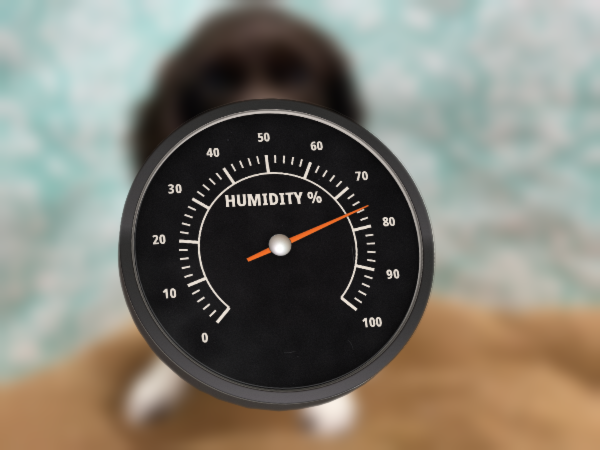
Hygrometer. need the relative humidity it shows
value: 76 %
